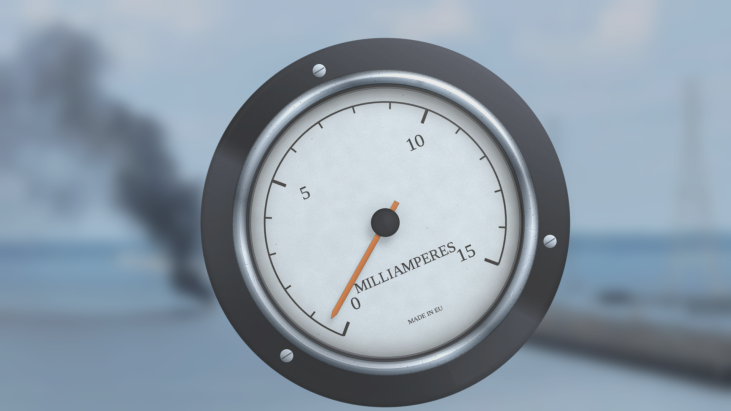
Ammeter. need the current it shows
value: 0.5 mA
